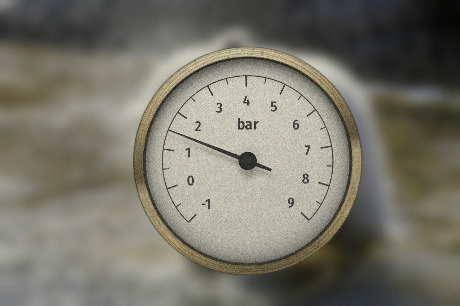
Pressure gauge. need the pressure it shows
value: 1.5 bar
